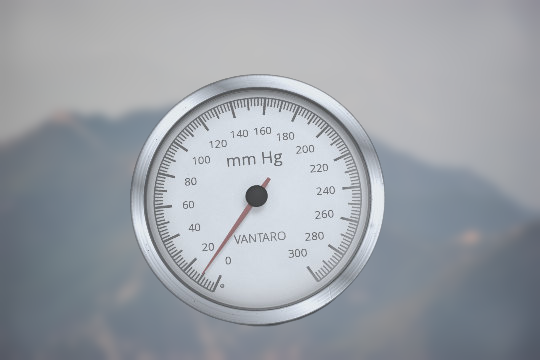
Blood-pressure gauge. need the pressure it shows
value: 10 mmHg
